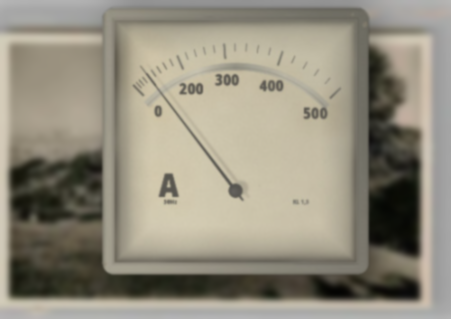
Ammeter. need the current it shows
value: 100 A
